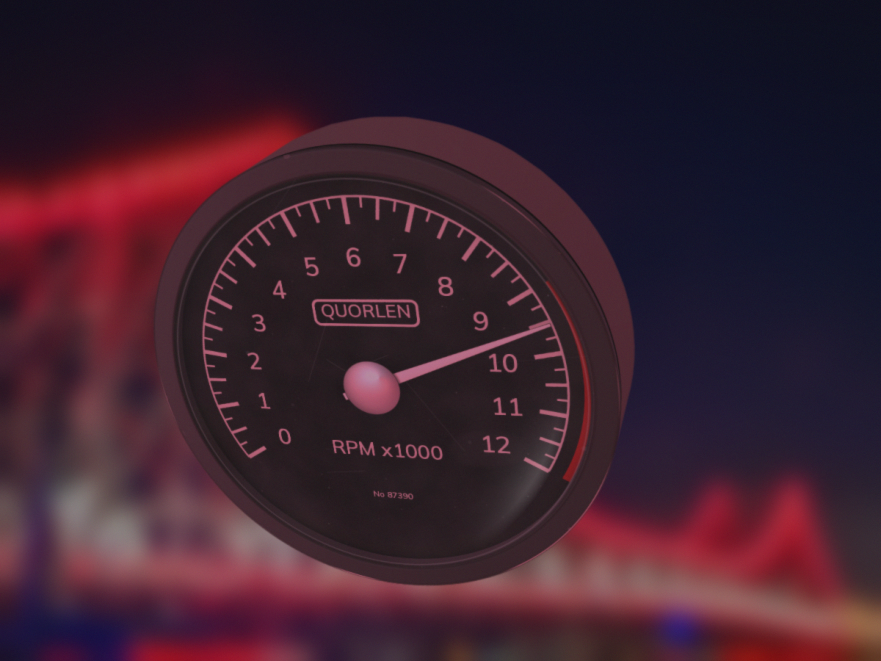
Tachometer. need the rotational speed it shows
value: 9500 rpm
